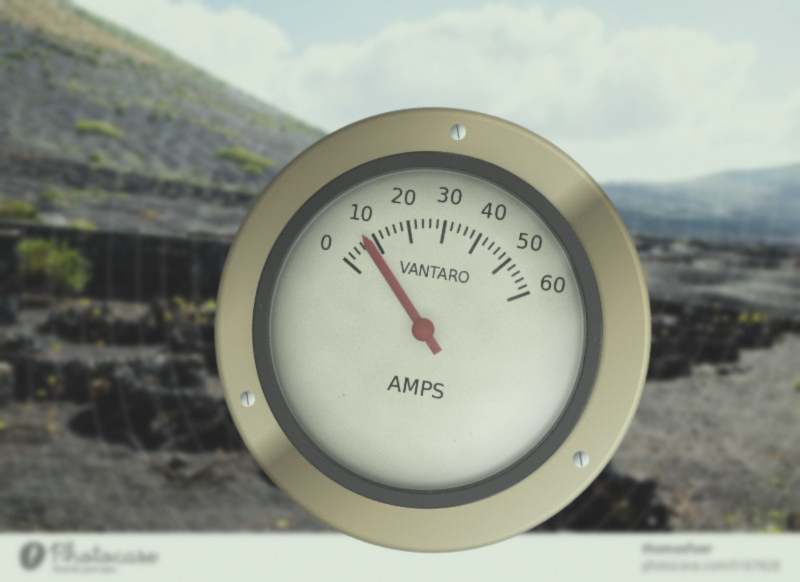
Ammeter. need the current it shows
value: 8 A
